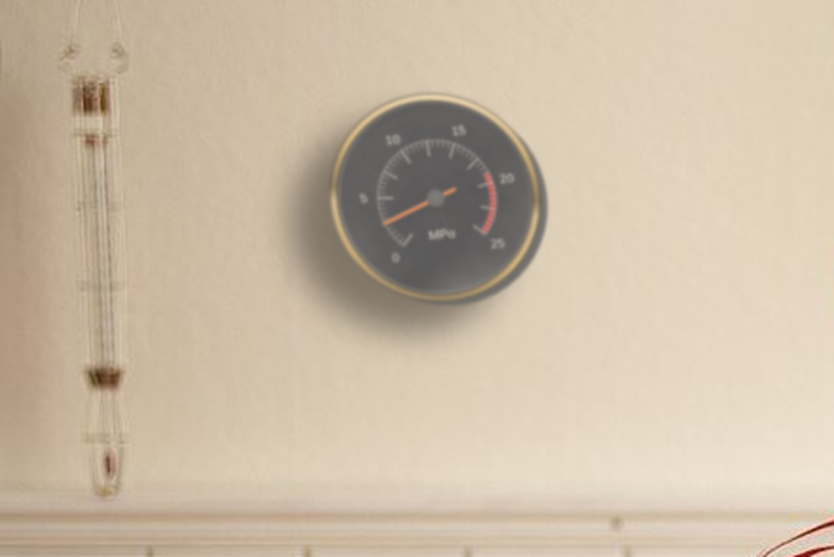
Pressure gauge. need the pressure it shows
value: 2.5 MPa
